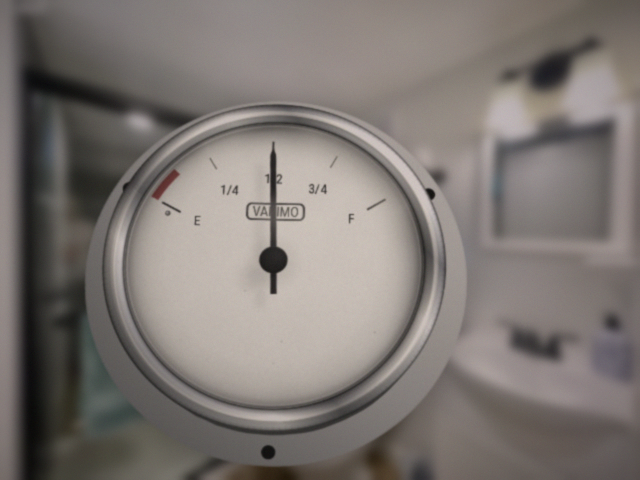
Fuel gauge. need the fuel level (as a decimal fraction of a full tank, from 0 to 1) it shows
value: 0.5
